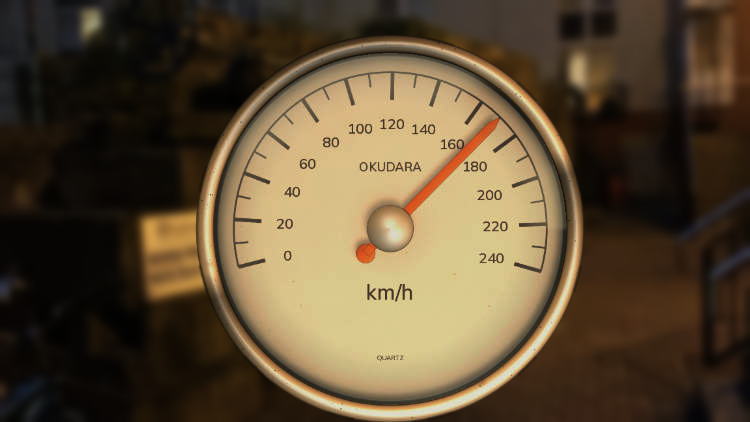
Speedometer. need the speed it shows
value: 170 km/h
